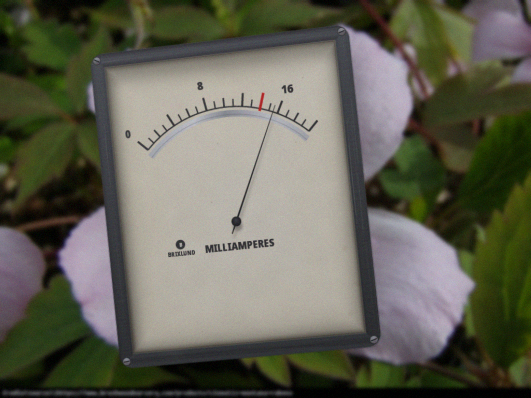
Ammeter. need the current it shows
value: 15.5 mA
